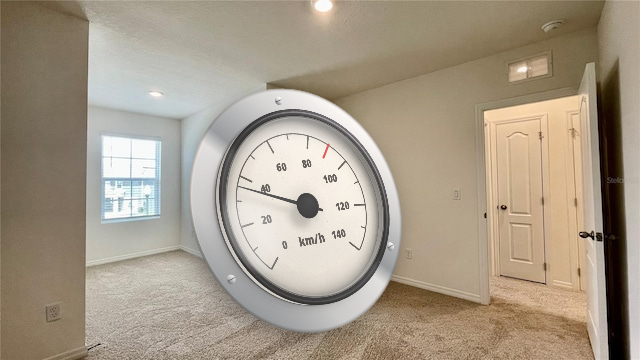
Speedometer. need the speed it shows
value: 35 km/h
